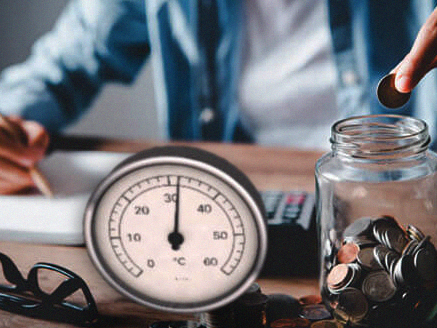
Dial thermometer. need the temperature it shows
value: 32 °C
